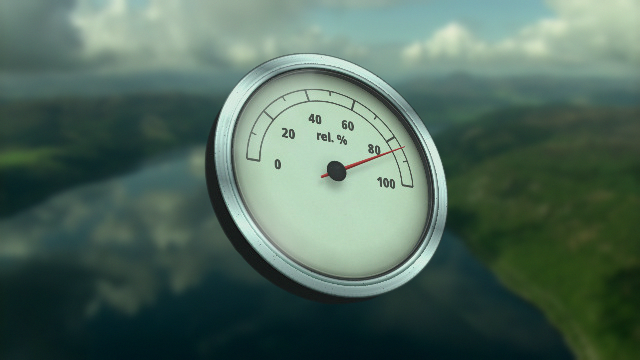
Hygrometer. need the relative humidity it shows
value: 85 %
